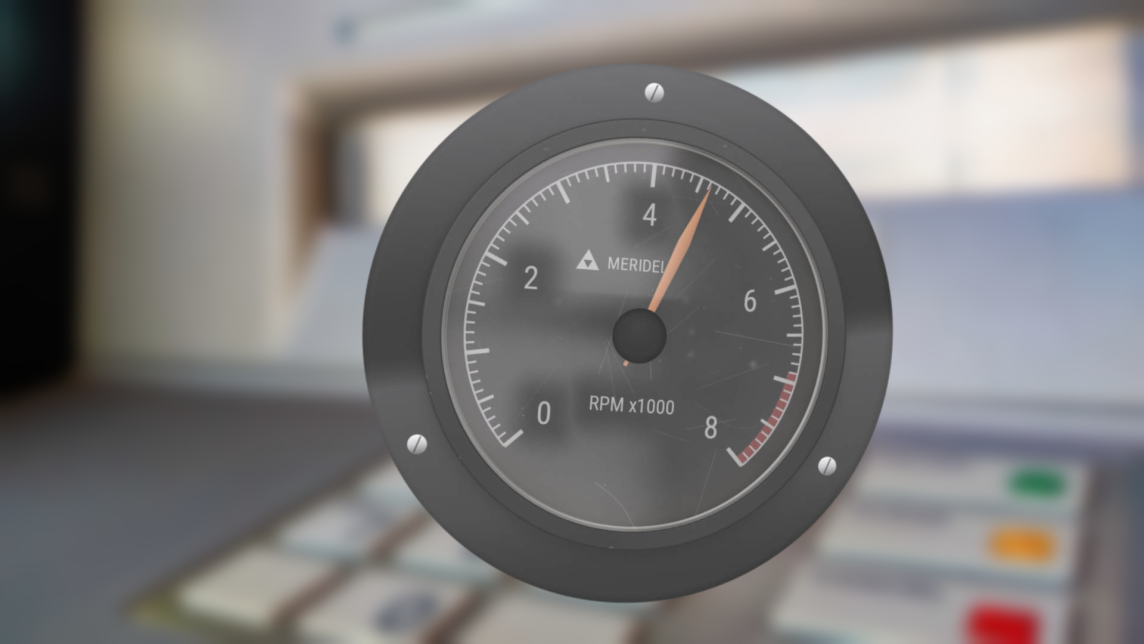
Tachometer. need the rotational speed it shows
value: 4600 rpm
